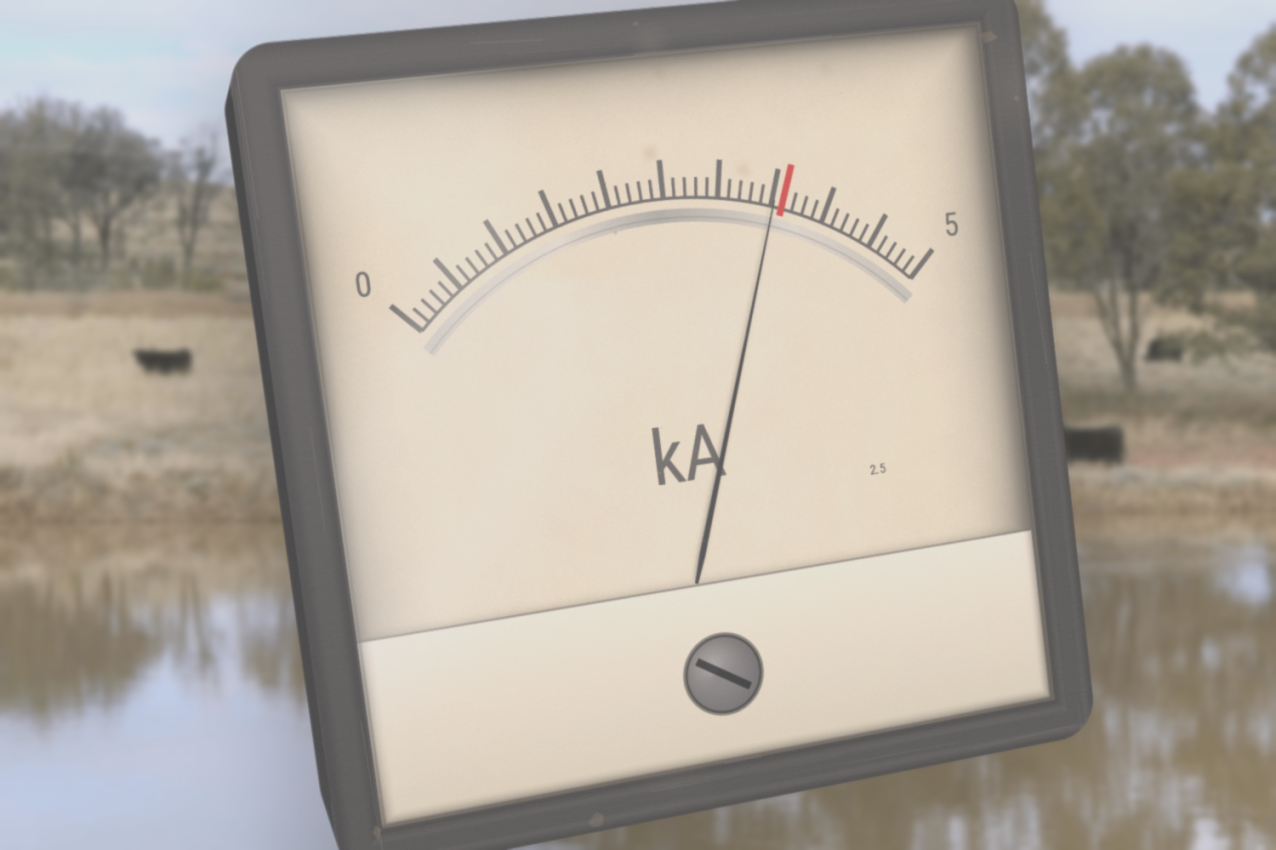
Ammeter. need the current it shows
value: 3.5 kA
